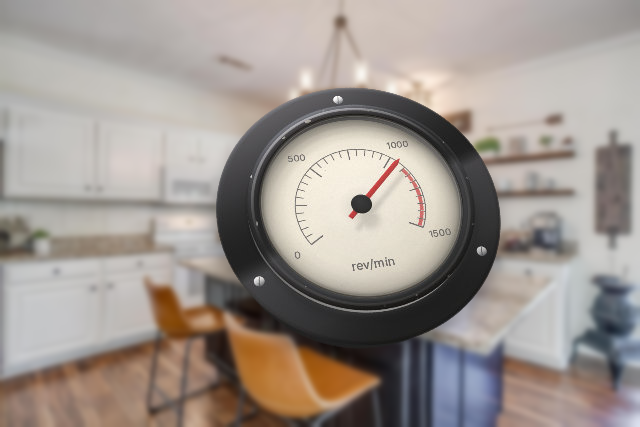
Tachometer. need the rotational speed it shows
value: 1050 rpm
